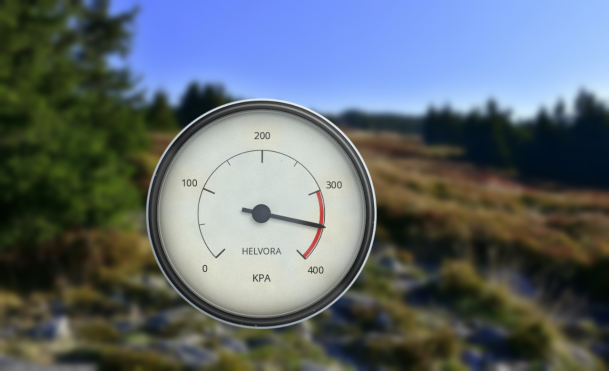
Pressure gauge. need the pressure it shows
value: 350 kPa
